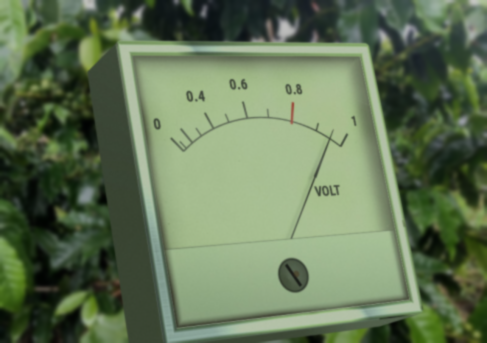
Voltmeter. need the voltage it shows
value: 0.95 V
